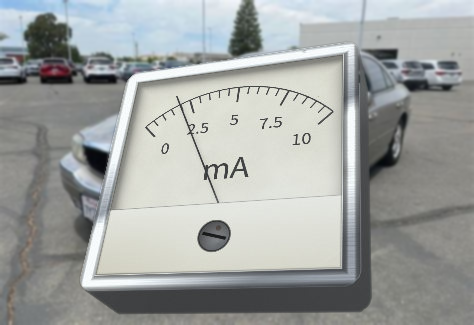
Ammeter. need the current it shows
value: 2 mA
